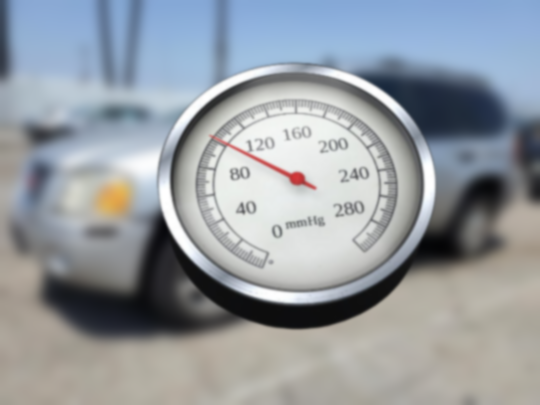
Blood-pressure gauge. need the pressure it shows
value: 100 mmHg
